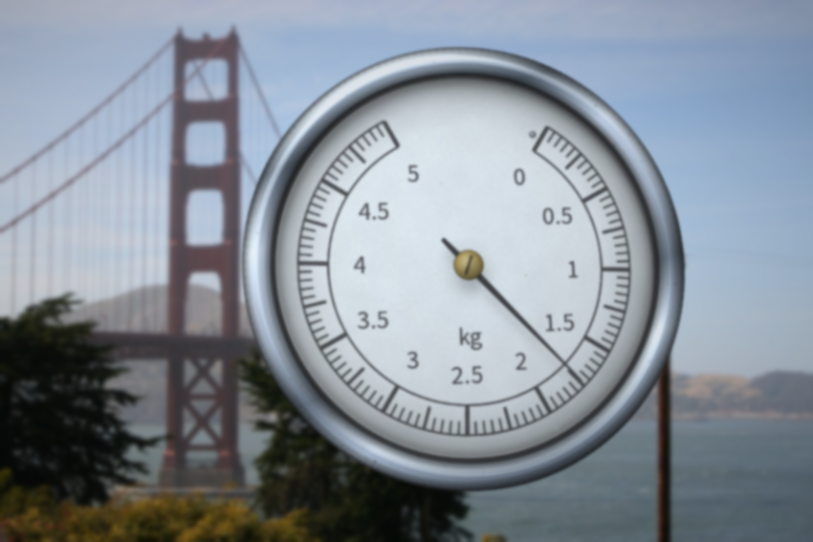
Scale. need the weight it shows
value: 1.75 kg
